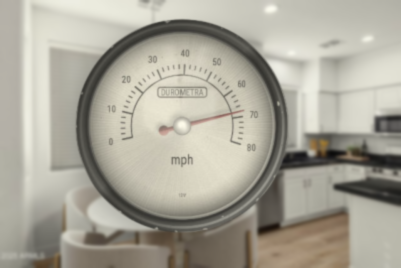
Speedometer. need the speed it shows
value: 68 mph
